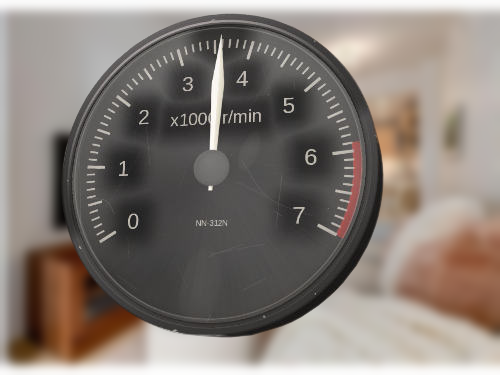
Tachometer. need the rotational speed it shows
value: 3600 rpm
